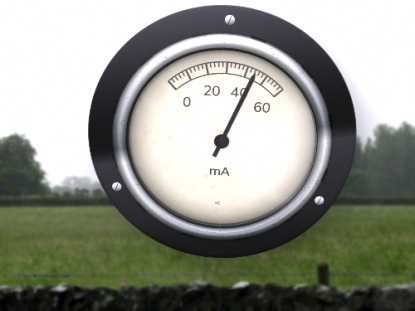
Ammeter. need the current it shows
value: 44 mA
